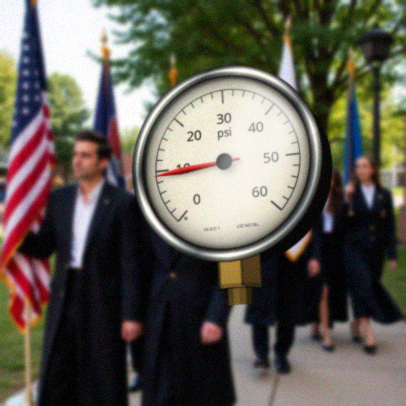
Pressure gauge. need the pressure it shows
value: 9 psi
